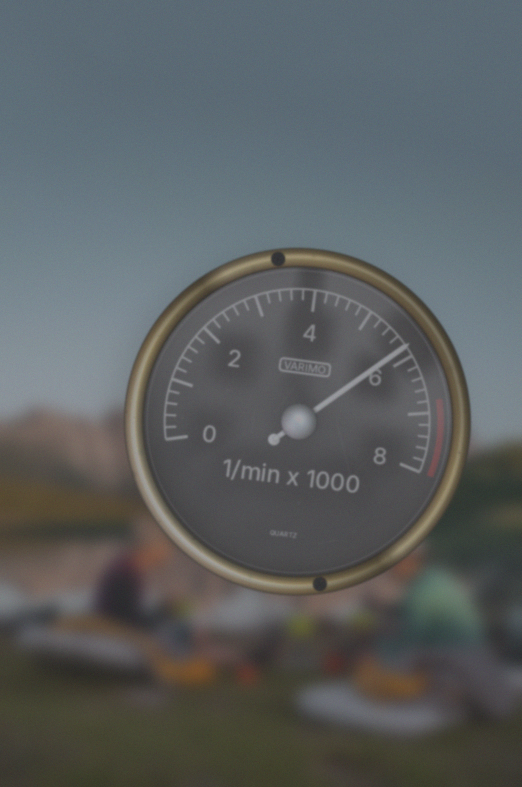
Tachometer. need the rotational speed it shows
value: 5800 rpm
